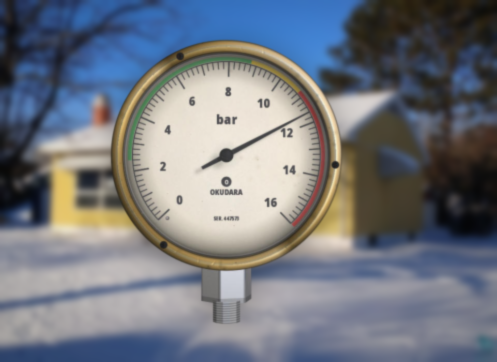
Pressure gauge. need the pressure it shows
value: 11.6 bar
